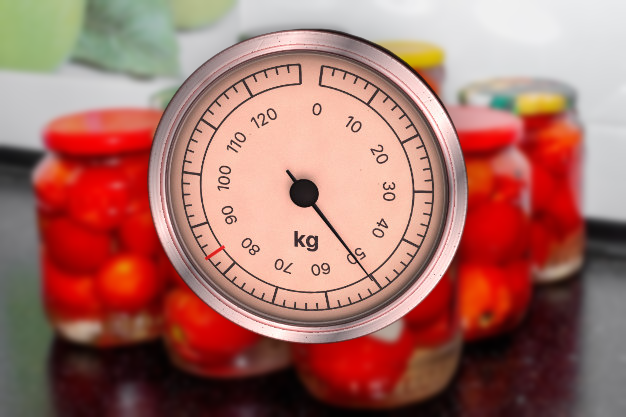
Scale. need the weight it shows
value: 50 kg
